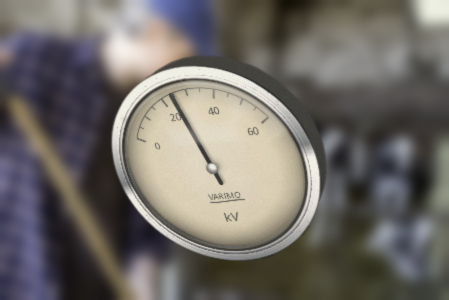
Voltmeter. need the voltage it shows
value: 25 kV
